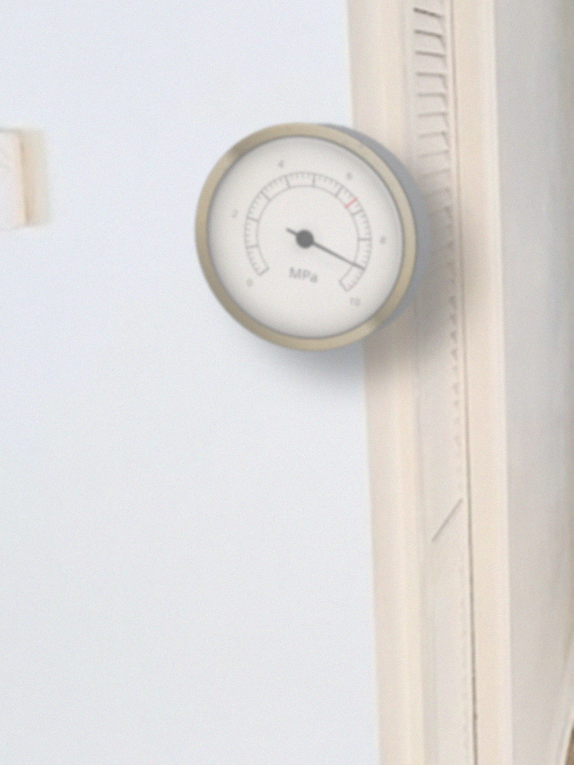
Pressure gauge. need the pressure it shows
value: 9 MPa
